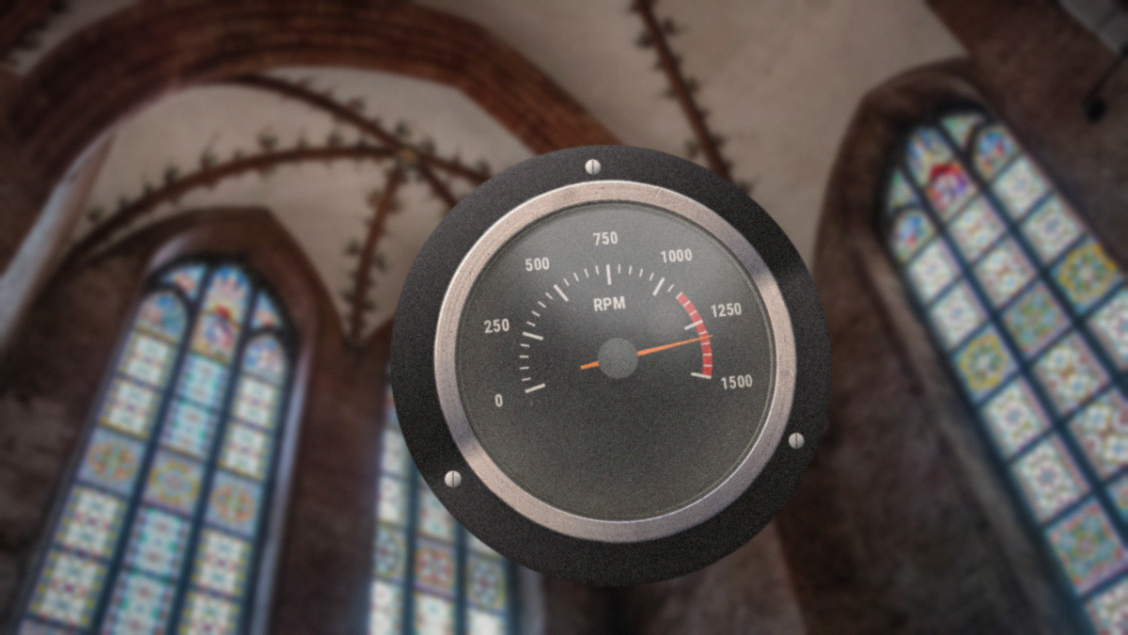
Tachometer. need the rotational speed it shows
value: 1325 rpm
